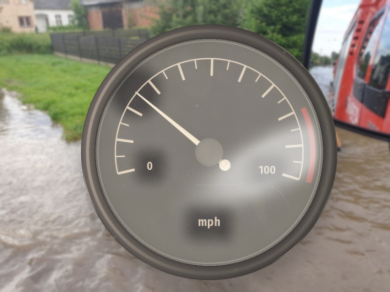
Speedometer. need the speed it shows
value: 25 mph
